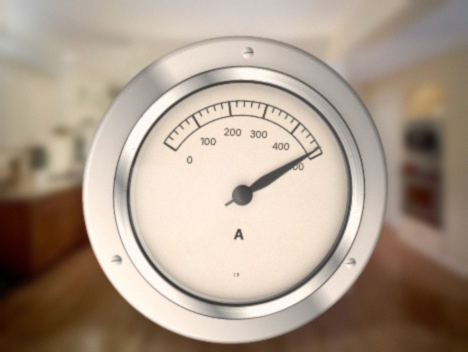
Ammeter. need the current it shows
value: 480 A
